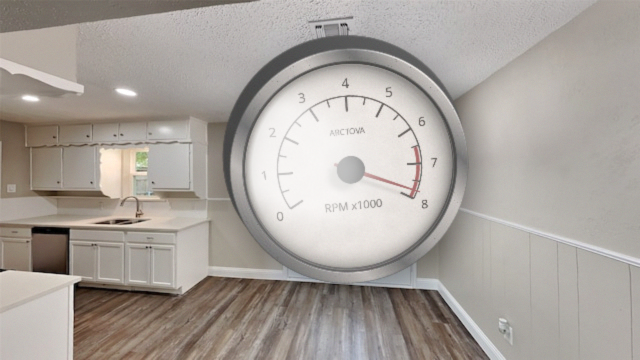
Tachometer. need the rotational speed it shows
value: 7750 rpm
